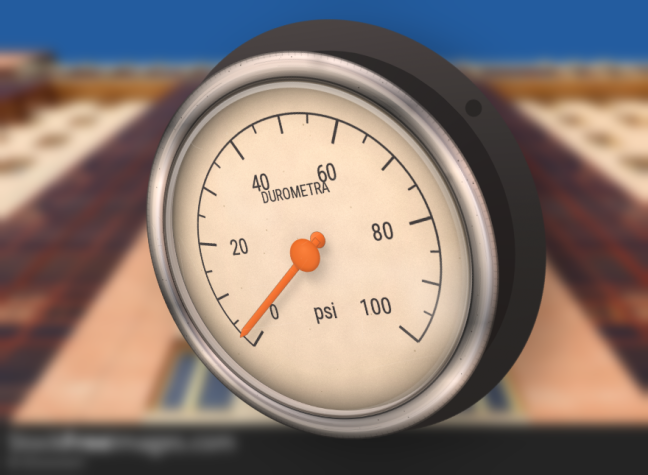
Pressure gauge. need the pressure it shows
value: 2.5 psi
